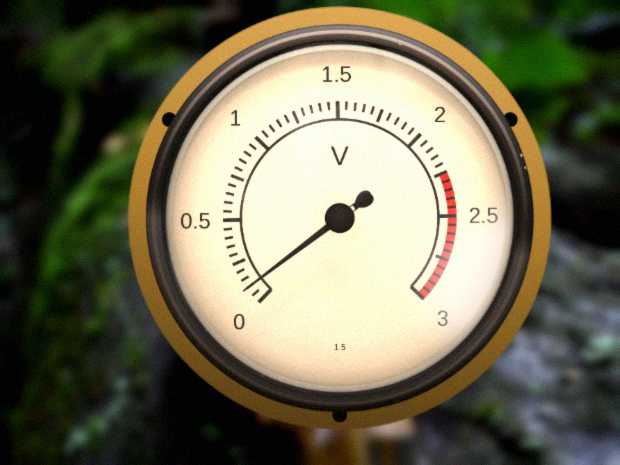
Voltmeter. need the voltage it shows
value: 0.1 V
